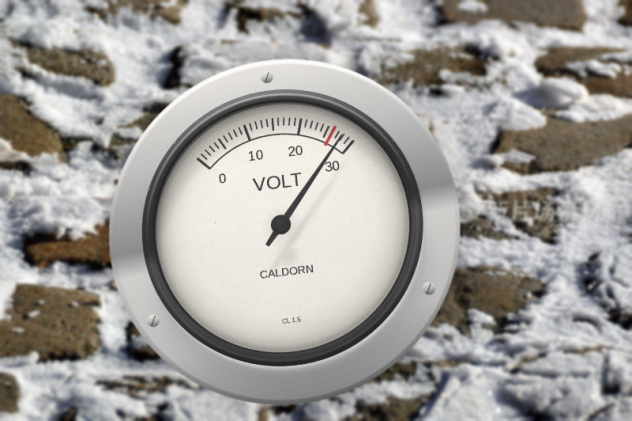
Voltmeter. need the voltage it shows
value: 28 V
